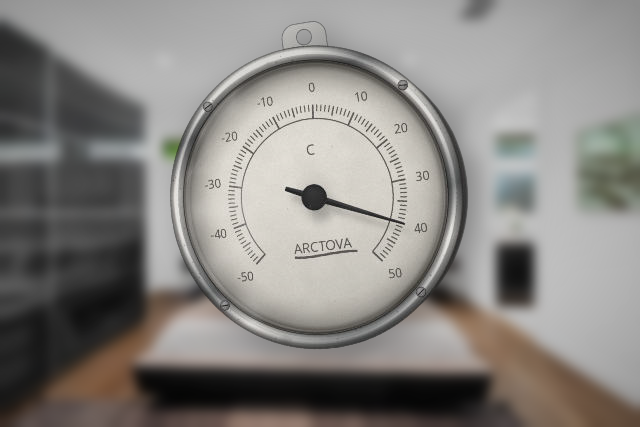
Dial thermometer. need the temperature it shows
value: 40 °C
